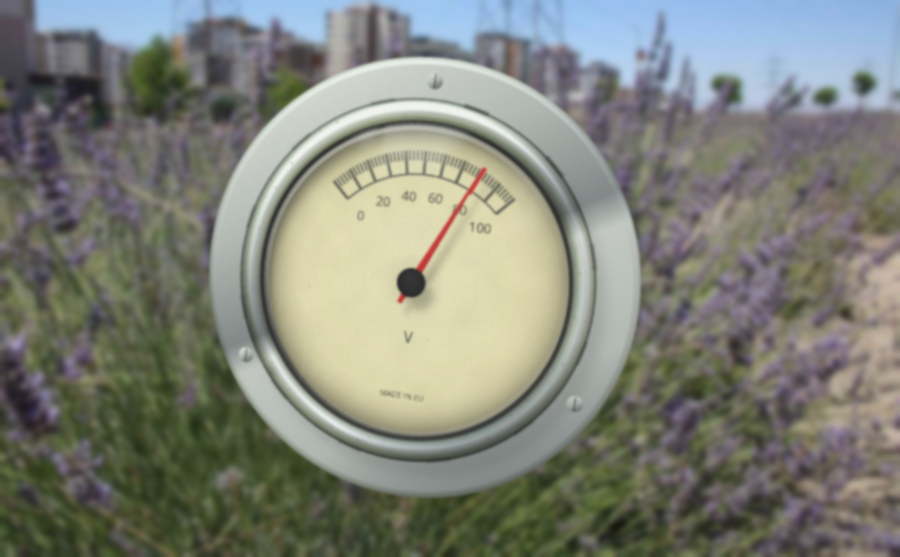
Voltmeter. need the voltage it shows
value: 80 V
